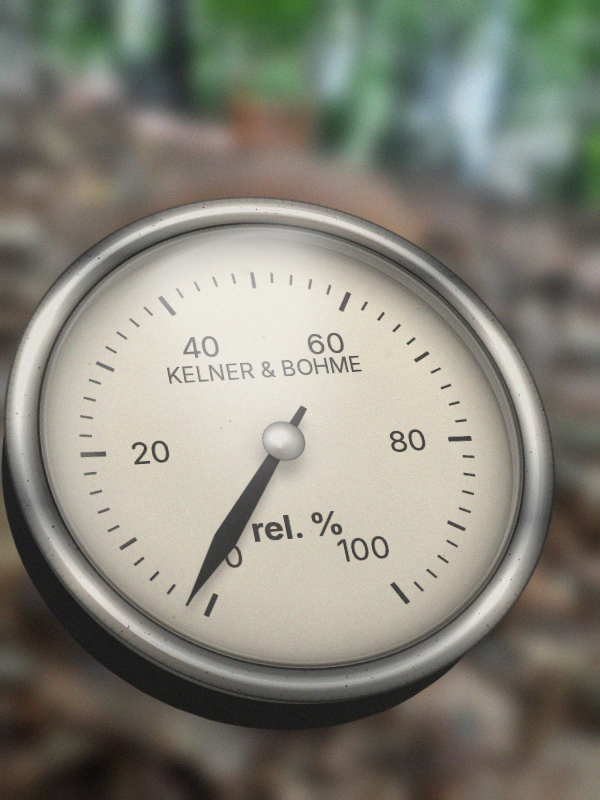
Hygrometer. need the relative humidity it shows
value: 2 %
